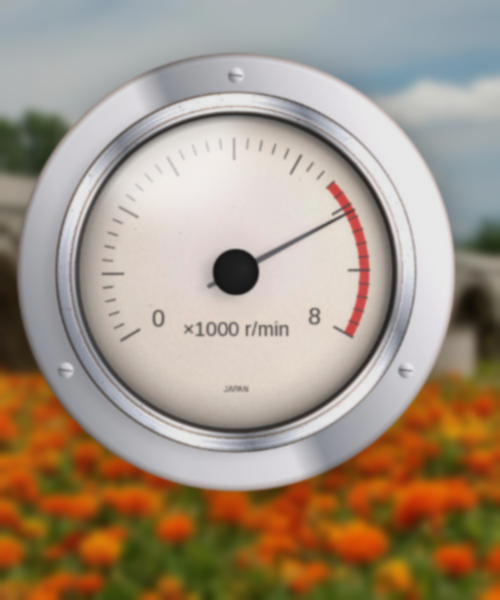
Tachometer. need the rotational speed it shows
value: 6100 rpm
